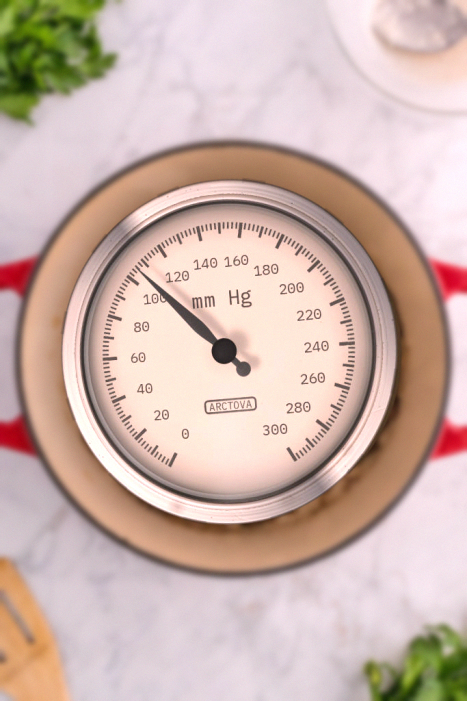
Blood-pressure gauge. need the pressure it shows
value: 106 mmHg
